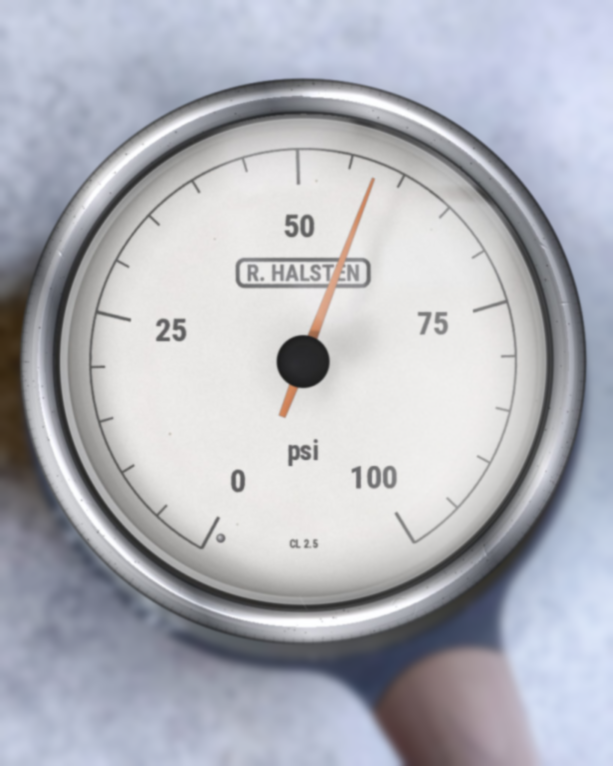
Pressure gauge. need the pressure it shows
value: 57.5 psi
